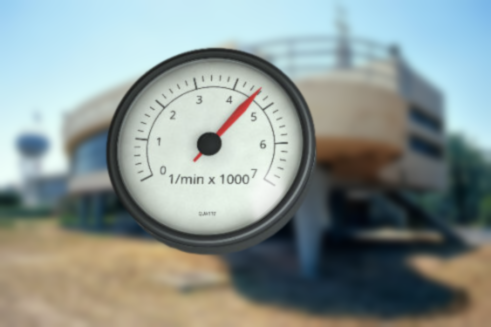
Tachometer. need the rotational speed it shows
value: 4600 rpm
